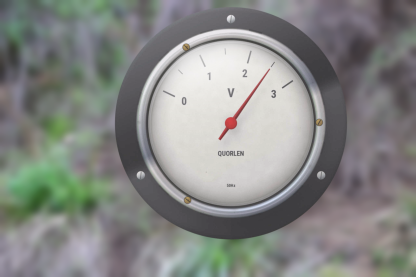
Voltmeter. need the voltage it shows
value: 2.5 V
